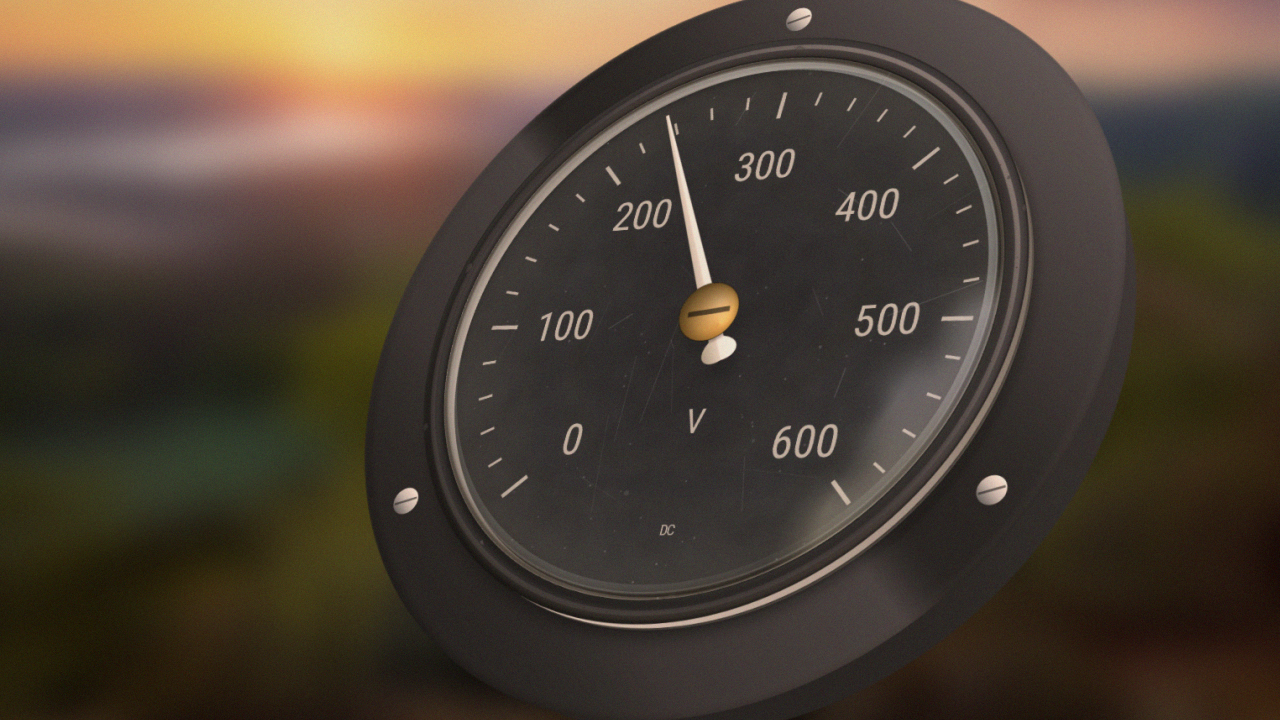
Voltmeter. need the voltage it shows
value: 240 V
